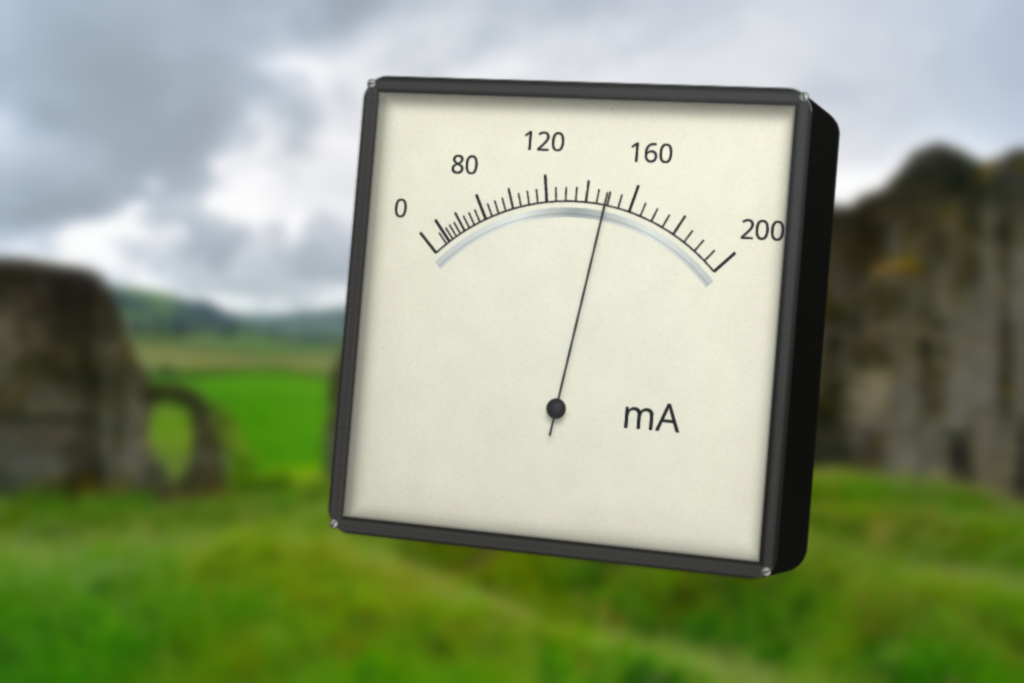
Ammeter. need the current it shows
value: 150 mA
